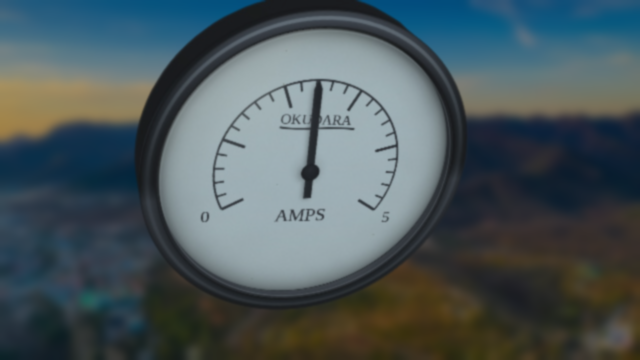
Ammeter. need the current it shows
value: 2.4 A
